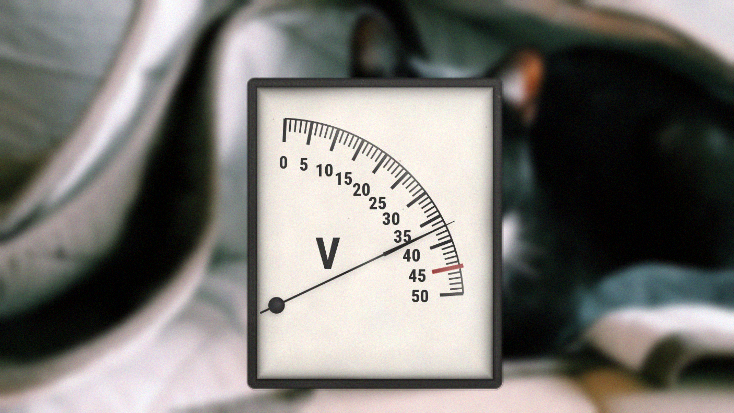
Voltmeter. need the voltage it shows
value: 37 V
